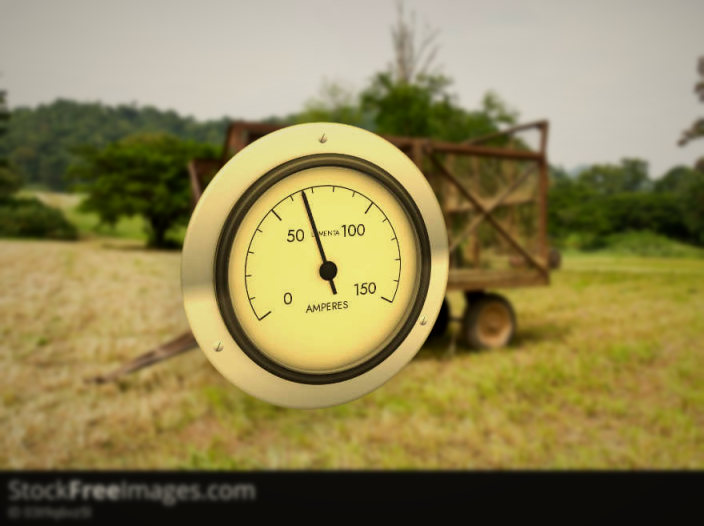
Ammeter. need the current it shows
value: 65 A
